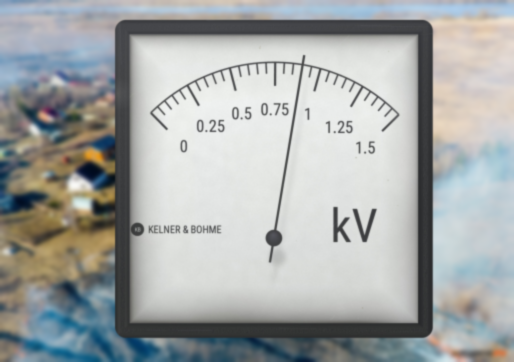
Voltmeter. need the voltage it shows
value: 0.9 kV
